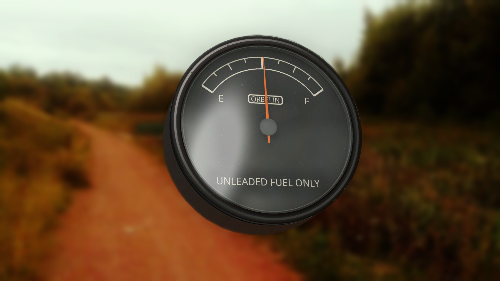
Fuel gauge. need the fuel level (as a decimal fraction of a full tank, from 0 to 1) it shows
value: 0.5
